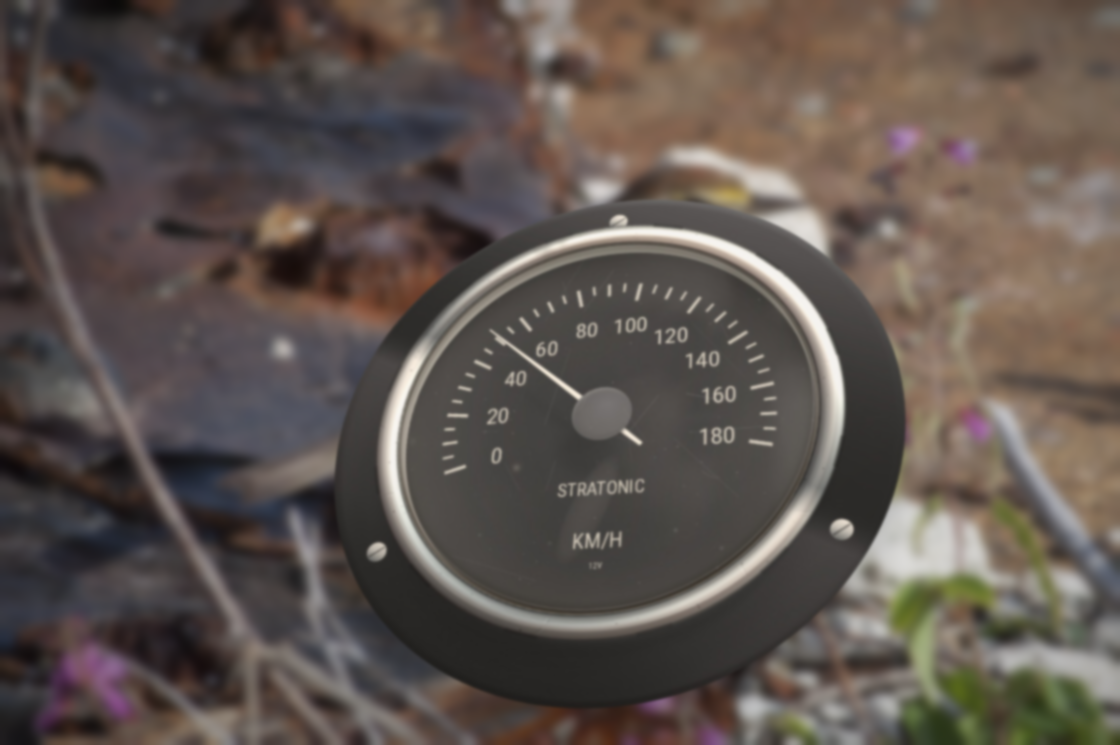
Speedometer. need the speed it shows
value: 50 km/h
